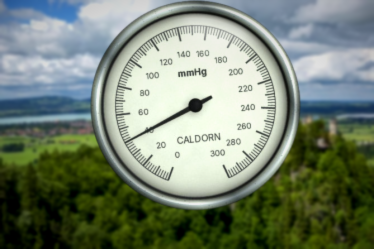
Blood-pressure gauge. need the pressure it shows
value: 40 mmHg
